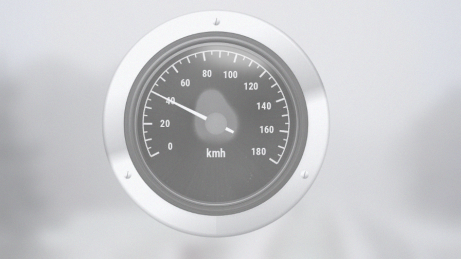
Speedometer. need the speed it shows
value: 40 km/h
